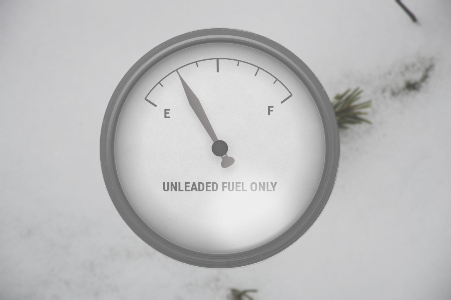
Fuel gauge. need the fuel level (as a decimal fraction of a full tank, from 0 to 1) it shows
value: 0.25
